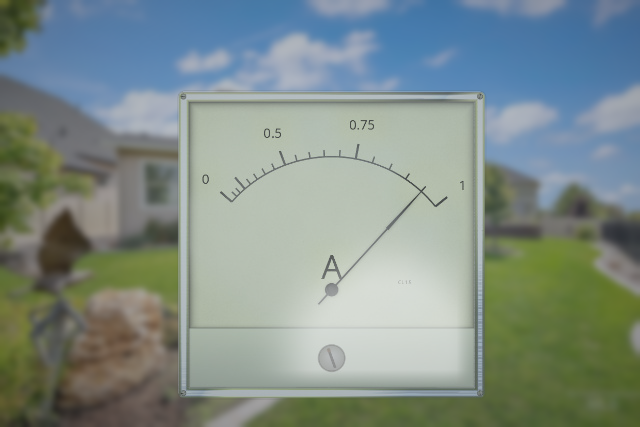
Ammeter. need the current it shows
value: 0.95 A
